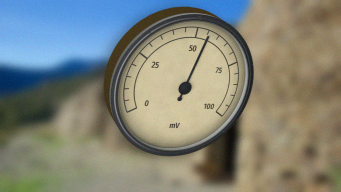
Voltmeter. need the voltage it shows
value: 55 mV
